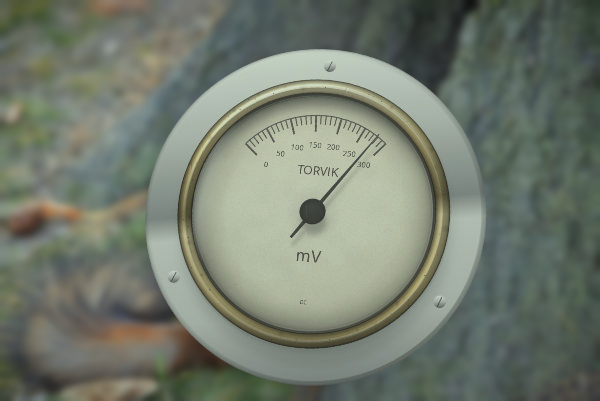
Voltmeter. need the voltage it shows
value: 280 mV
